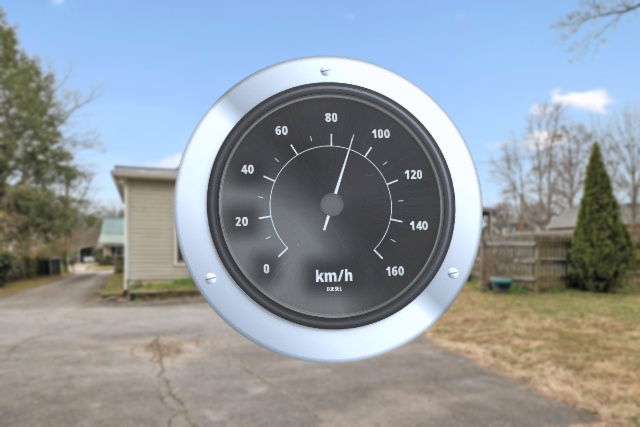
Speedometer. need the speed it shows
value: 90 km/h
